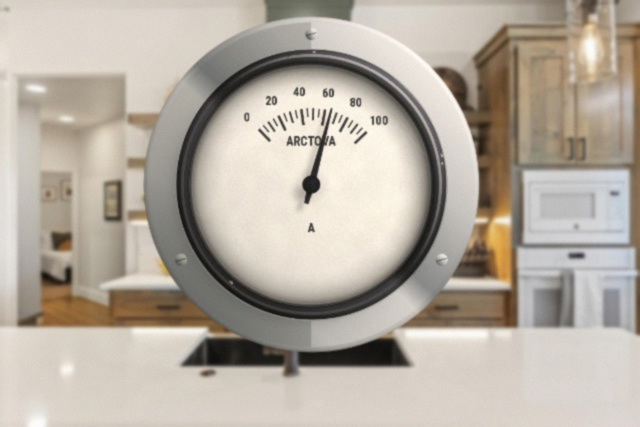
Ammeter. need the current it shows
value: 65 A
